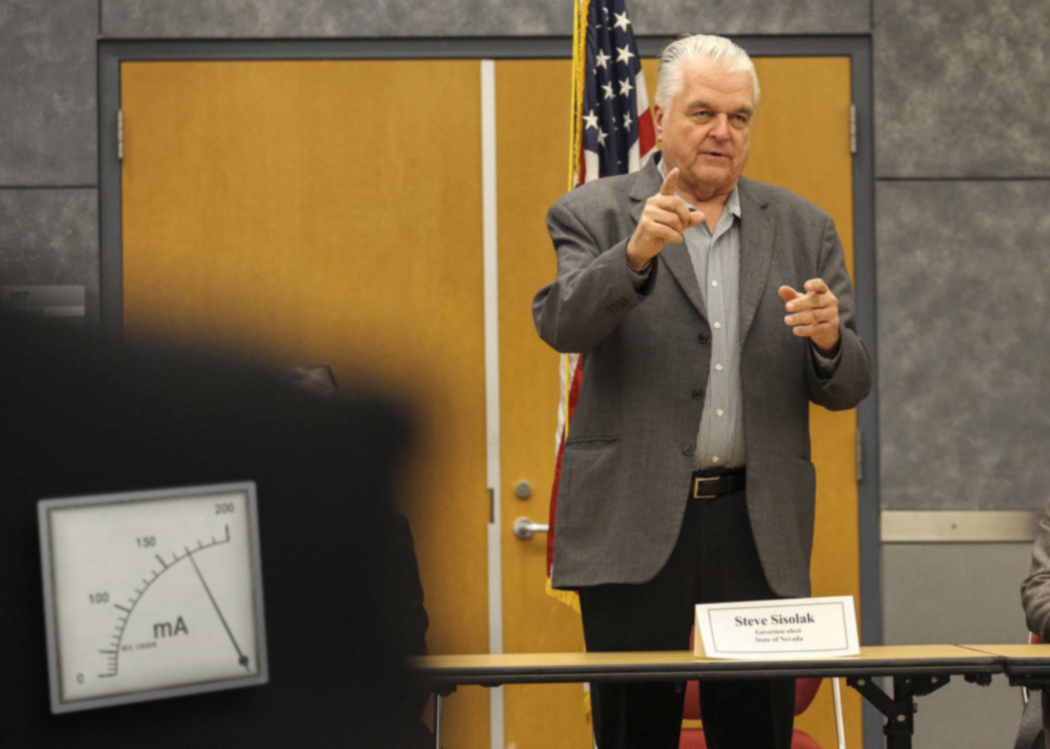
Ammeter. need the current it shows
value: 170 mA
